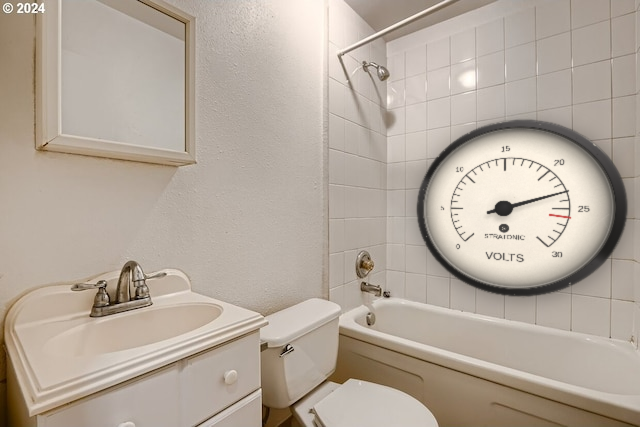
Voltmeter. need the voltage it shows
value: 23 V
